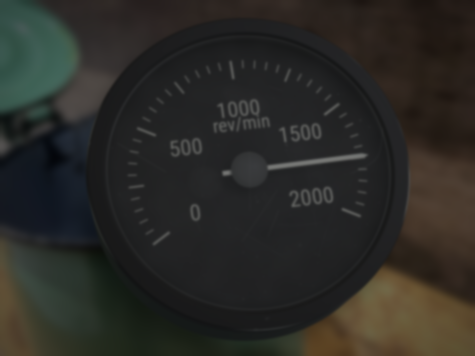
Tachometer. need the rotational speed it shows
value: 1750 rpm
